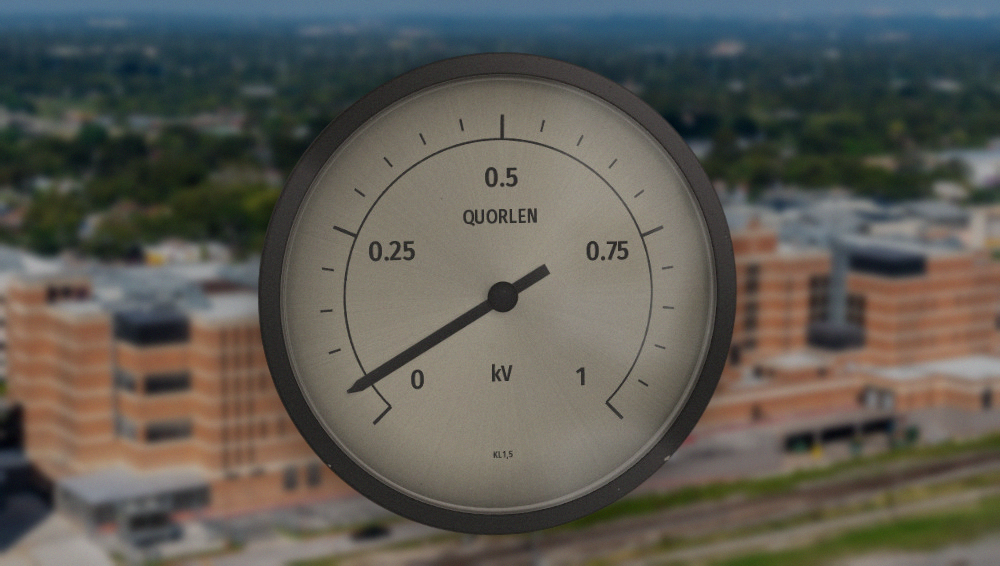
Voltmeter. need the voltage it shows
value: 0.05 kV
